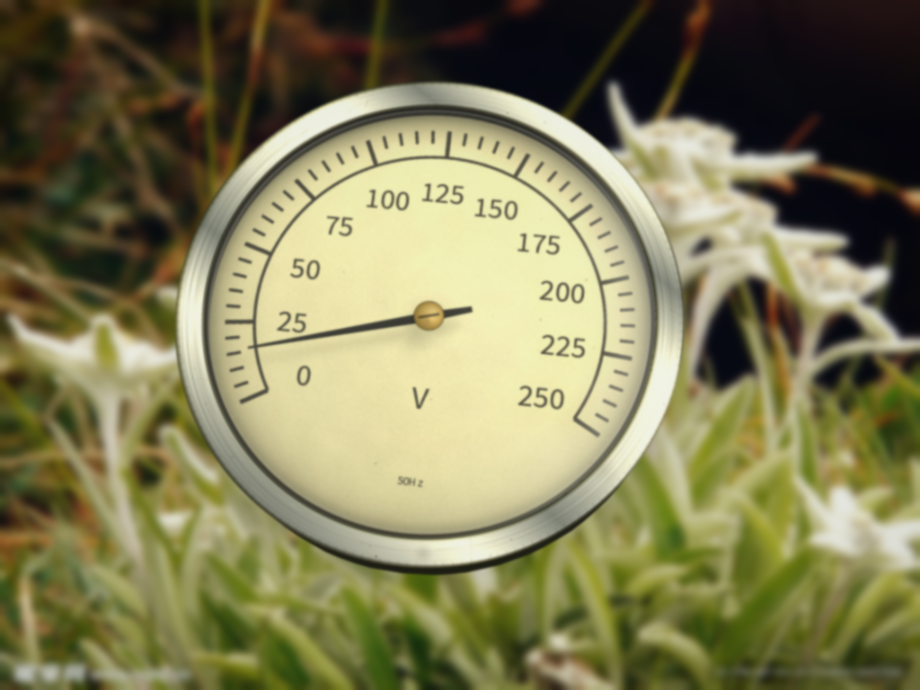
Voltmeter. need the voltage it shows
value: 15 V
